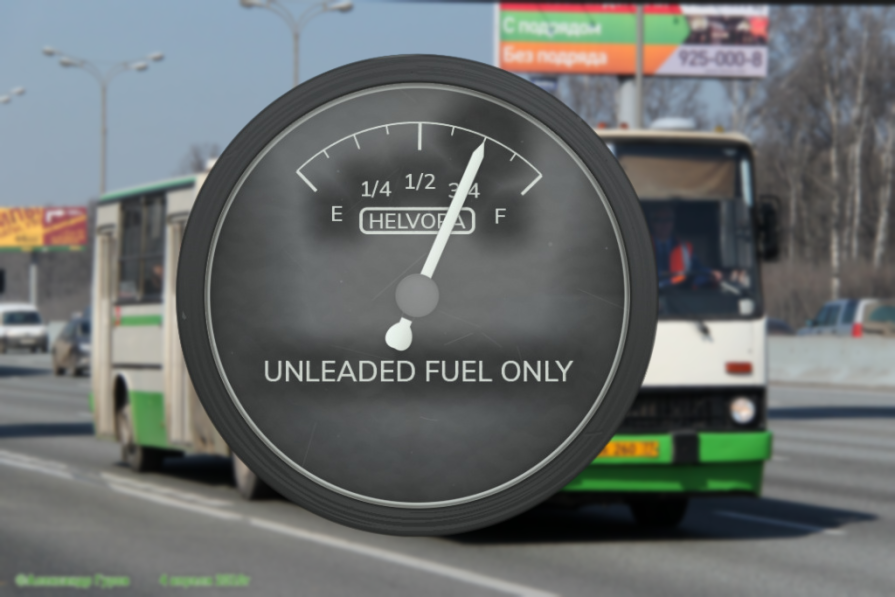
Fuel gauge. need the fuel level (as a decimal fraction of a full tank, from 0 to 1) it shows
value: 0.75
